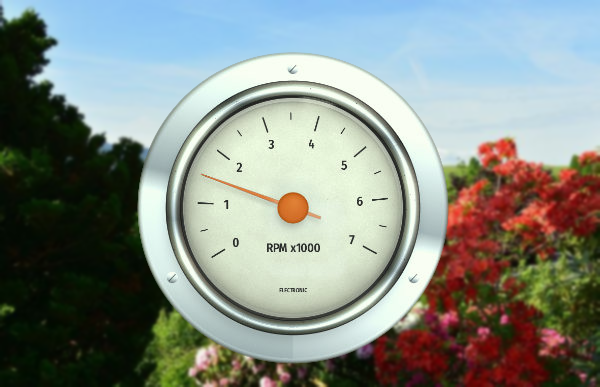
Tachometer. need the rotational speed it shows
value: 1500 rpm
